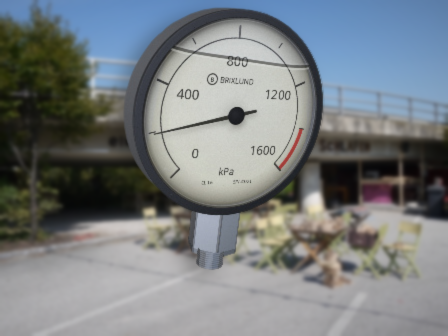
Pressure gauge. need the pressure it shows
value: 200 kPa
